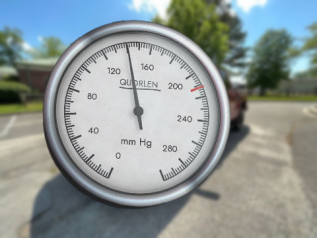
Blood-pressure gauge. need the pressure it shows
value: 140 mmHg
